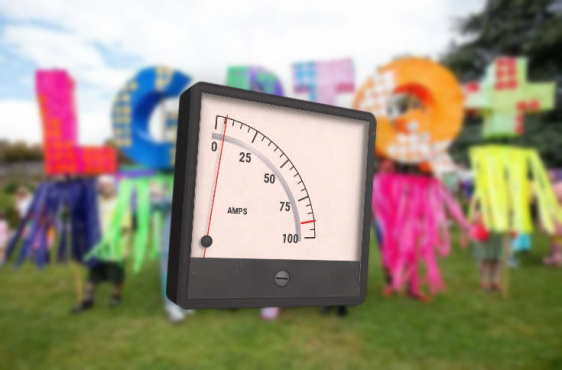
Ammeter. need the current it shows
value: 5 A
